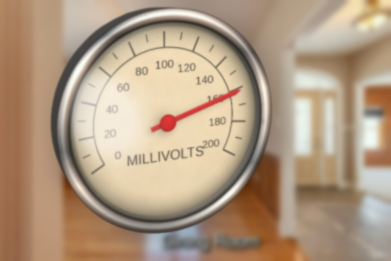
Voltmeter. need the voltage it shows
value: 160 mV
